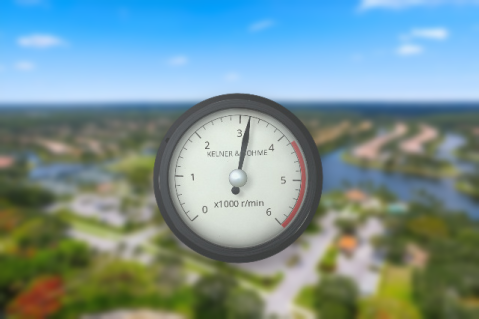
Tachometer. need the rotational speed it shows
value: 3200 rpm
